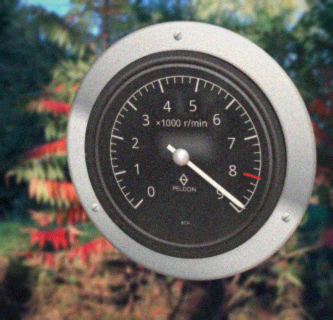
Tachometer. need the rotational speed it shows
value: 8800 rpm
